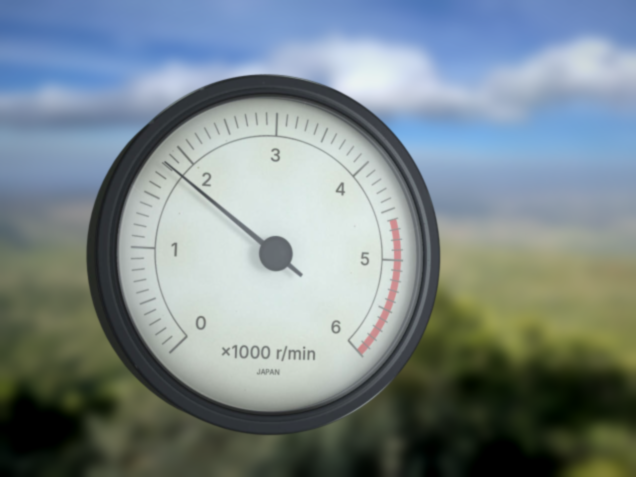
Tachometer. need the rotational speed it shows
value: 1800 rpm
